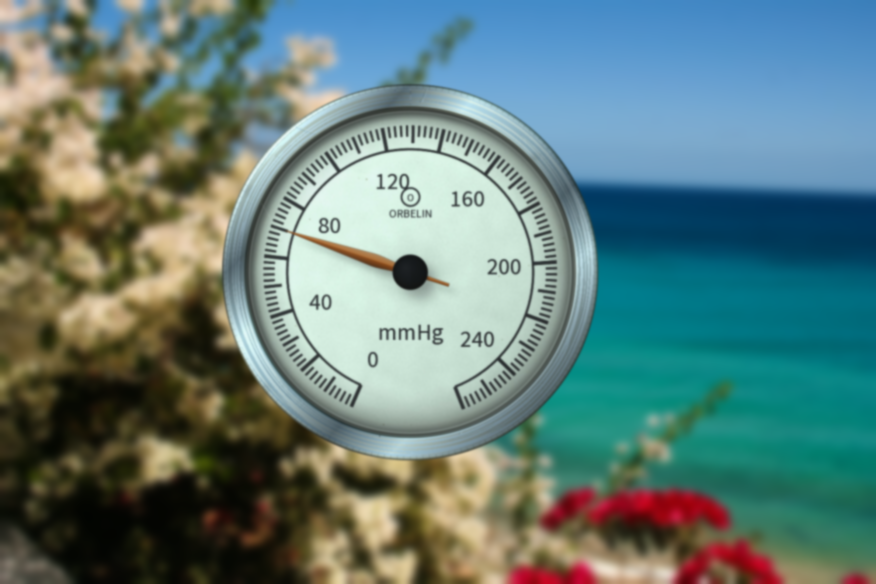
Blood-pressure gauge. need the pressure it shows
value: 70 mmHg
